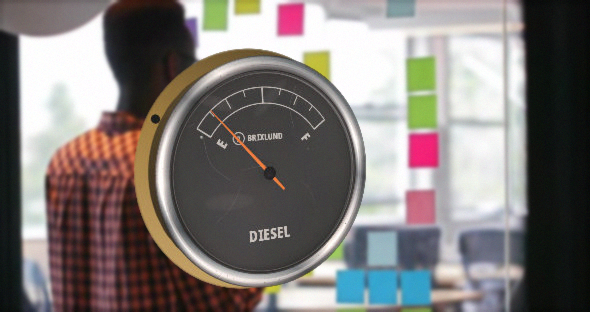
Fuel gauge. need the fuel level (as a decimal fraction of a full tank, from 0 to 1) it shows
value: 0.125
